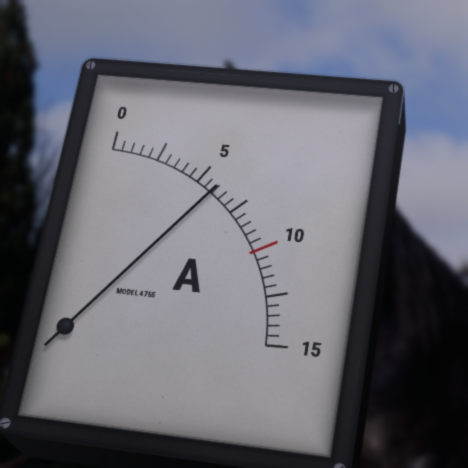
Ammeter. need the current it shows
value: 6 A
